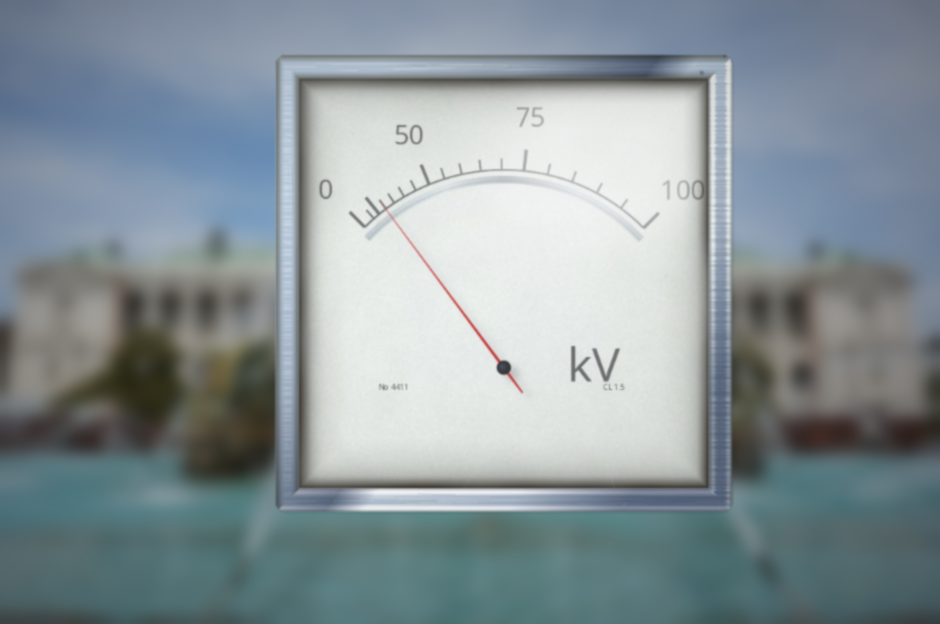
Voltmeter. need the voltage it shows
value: 30 kV
